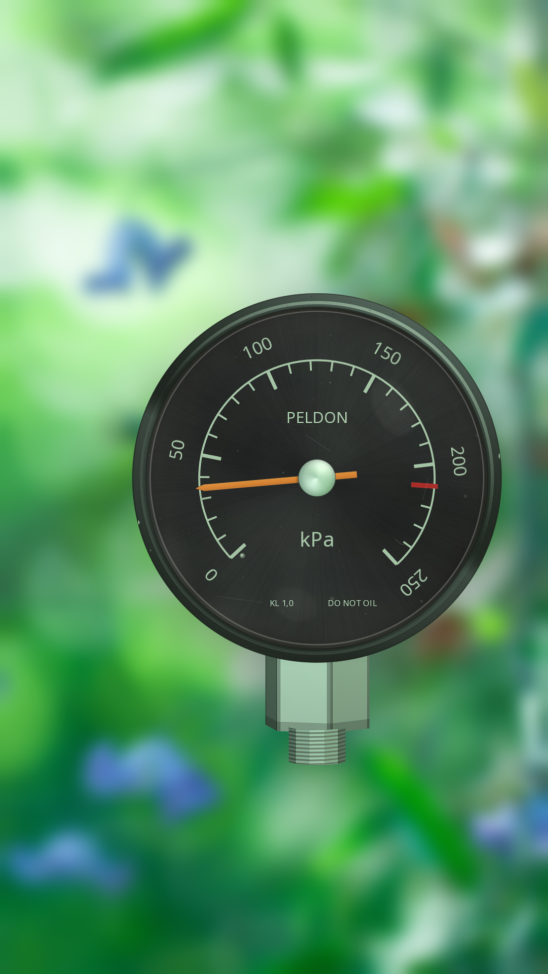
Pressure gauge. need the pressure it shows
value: 35 kPa
